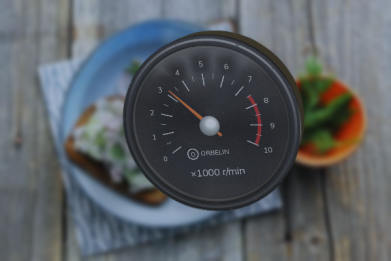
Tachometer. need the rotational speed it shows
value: 3250 rpm
